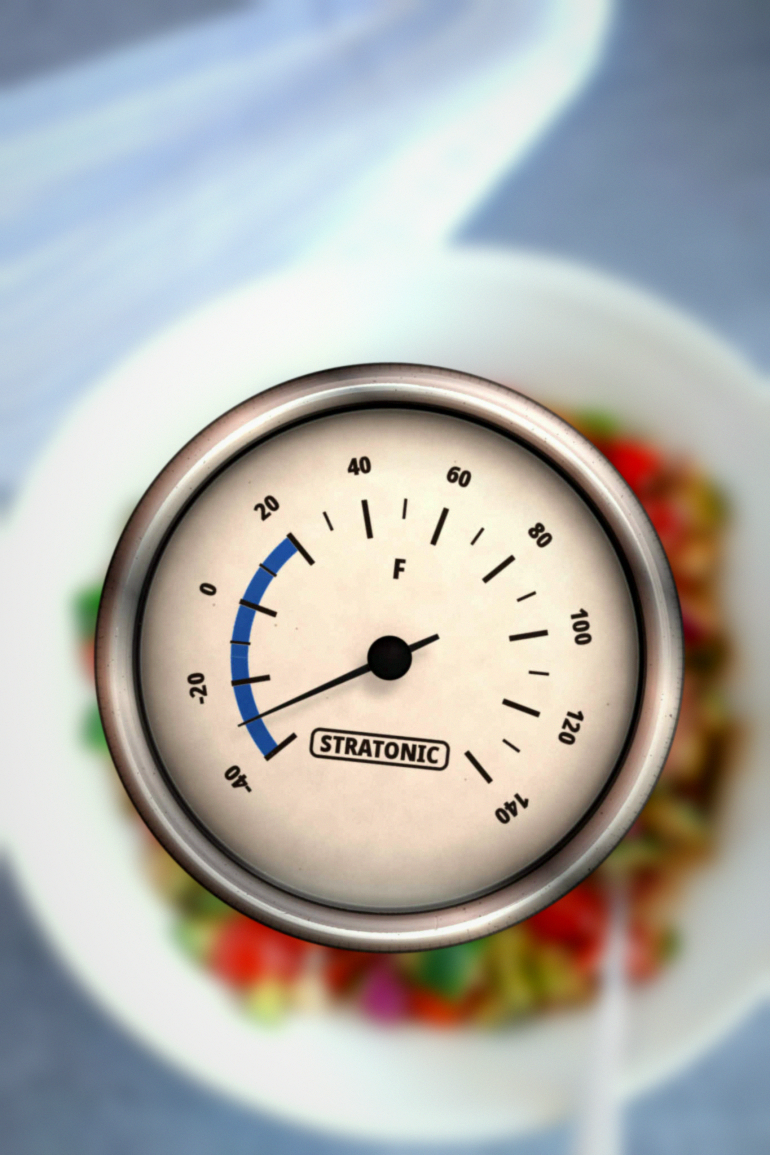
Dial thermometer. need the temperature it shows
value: -30 °F
